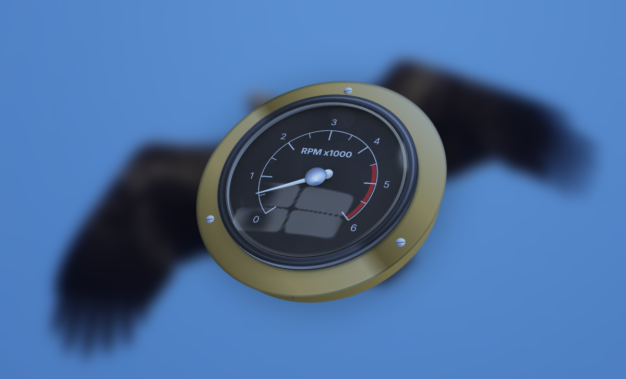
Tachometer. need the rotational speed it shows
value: 500 rpm
